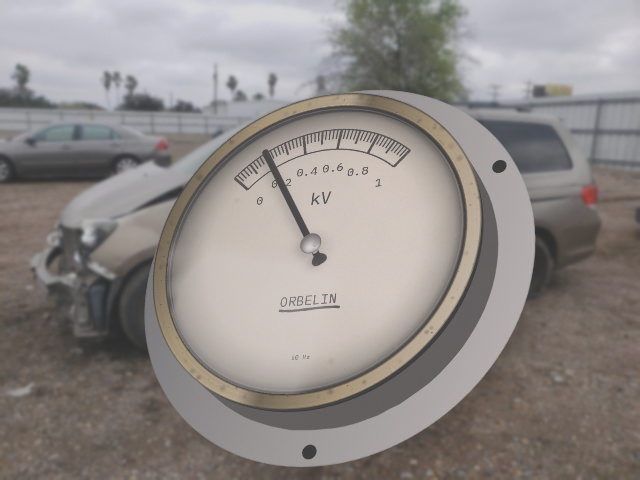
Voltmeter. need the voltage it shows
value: 0.2 kV
